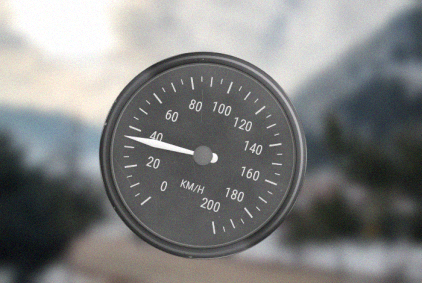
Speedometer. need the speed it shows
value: 35 km/h
